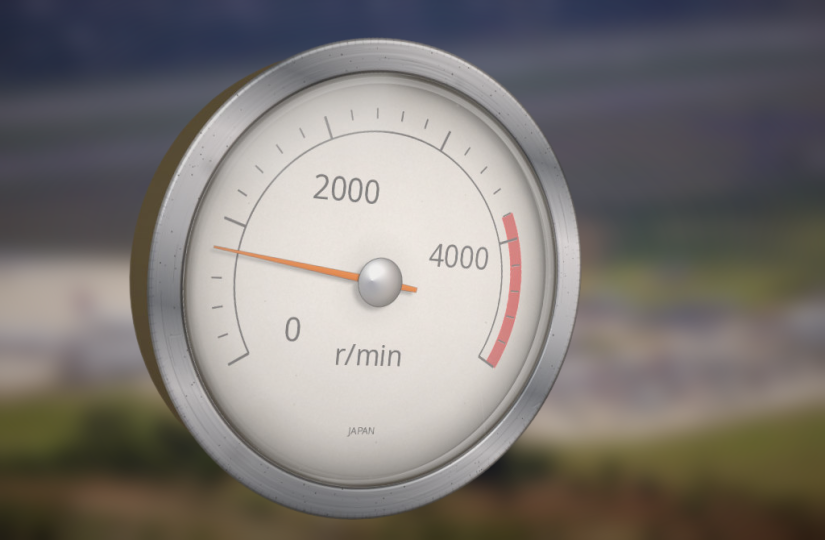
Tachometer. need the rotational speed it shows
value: 800 rpm
